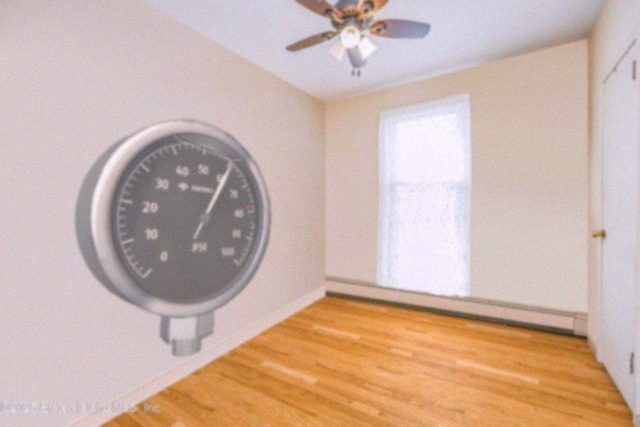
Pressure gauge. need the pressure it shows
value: 60 psi
